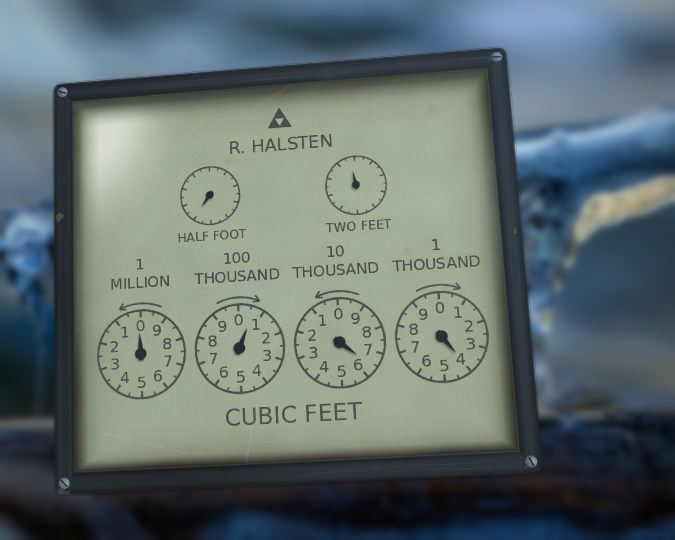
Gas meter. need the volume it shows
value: 6400 ft³
